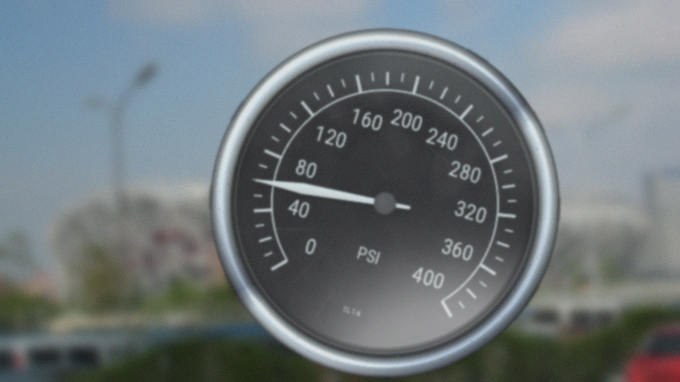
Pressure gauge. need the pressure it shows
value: 60 psi
